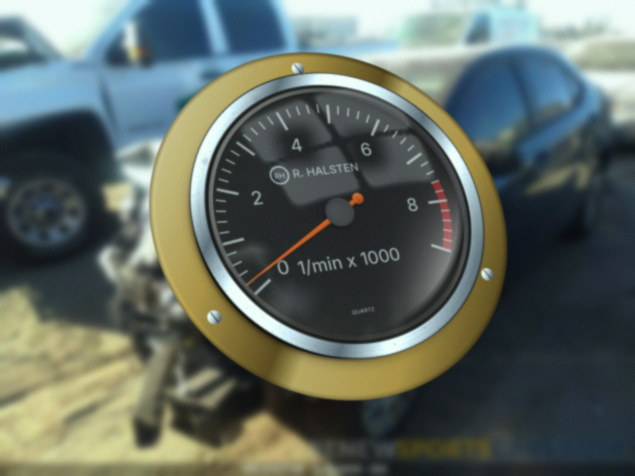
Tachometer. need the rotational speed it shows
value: 200 rpm
